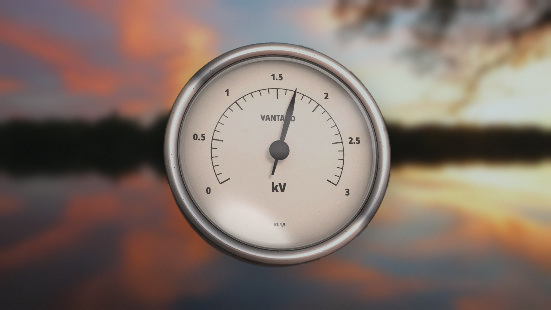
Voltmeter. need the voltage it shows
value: 1.7 kV
